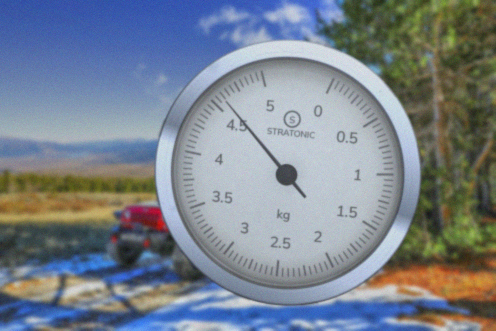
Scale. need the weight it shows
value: 4.6 kg
